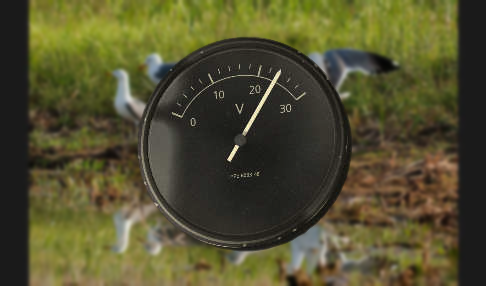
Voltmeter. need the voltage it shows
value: 24 V
